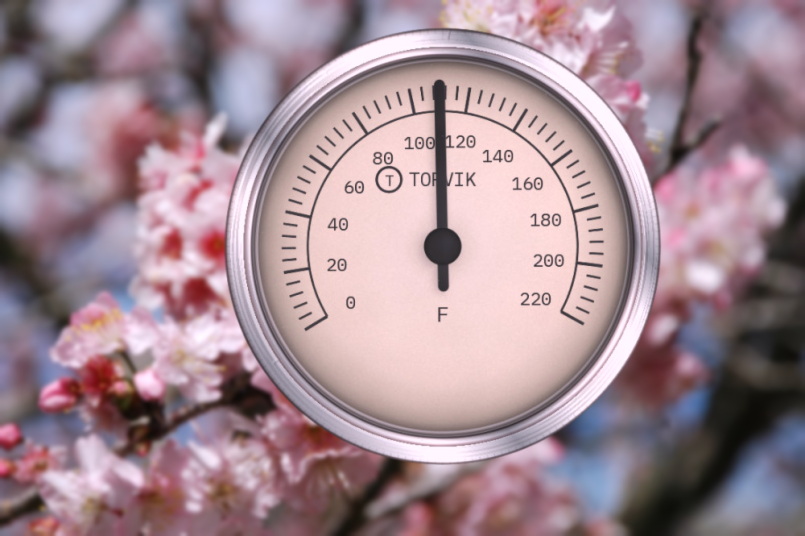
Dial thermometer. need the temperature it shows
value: 110 °F
